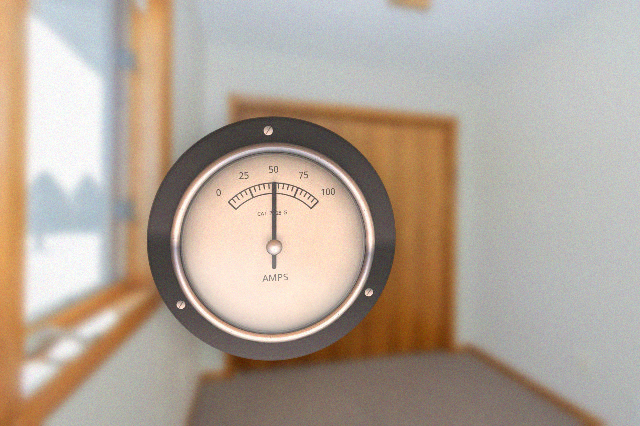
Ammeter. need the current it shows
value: 50 A
